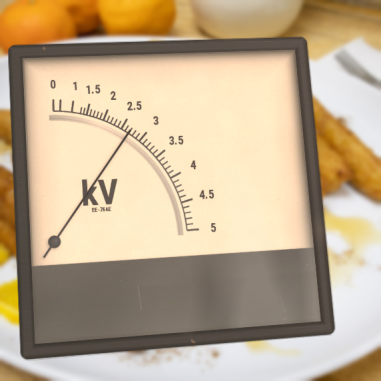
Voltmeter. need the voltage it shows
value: 2.7 kV
